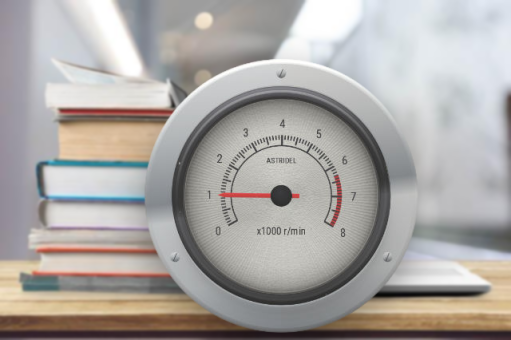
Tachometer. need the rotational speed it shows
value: 1000 rpm
